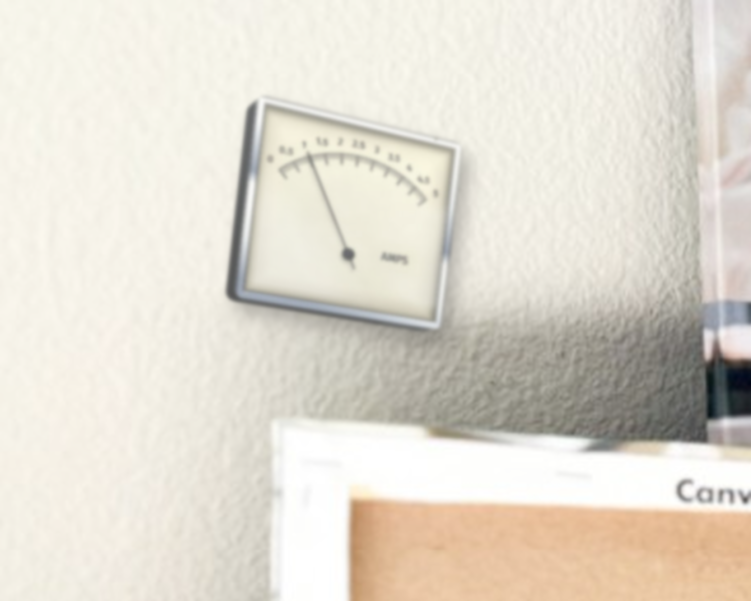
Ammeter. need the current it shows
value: 1 A
